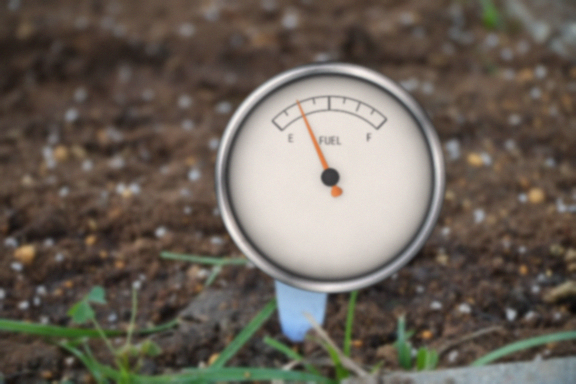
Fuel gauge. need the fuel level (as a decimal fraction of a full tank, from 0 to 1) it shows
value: 0.25
